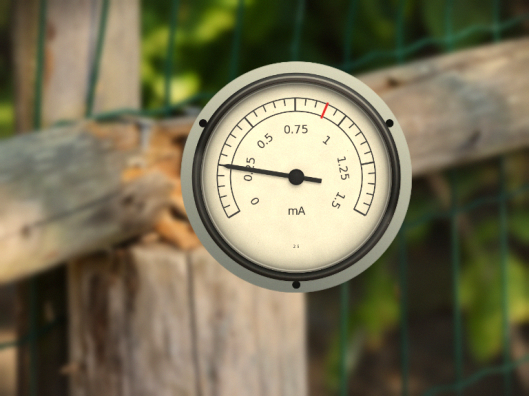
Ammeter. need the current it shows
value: 0.25 mA
